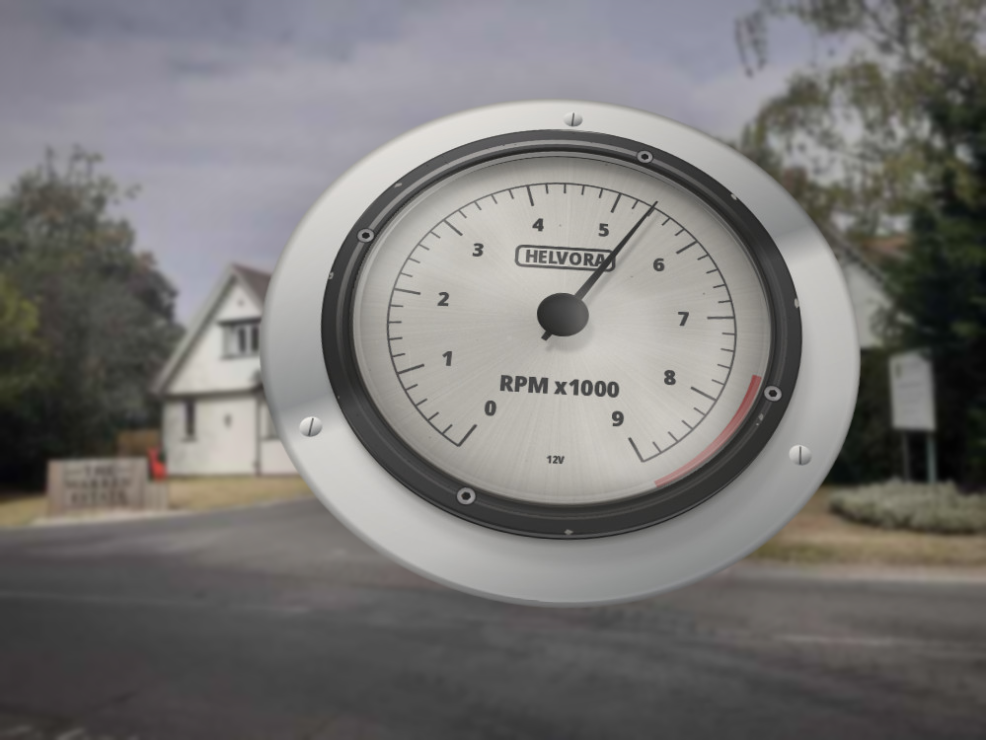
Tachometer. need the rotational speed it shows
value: 5400 rpm
